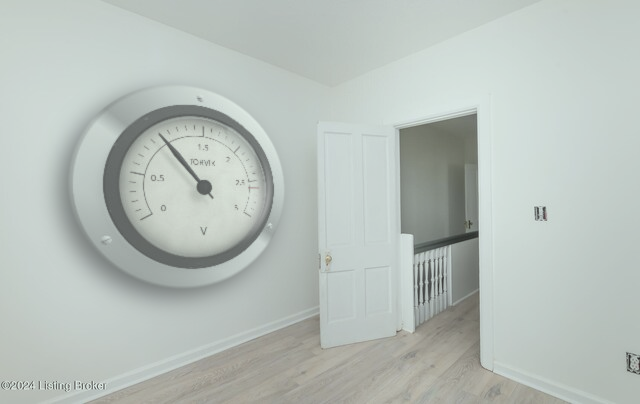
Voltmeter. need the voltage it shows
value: 1 V
